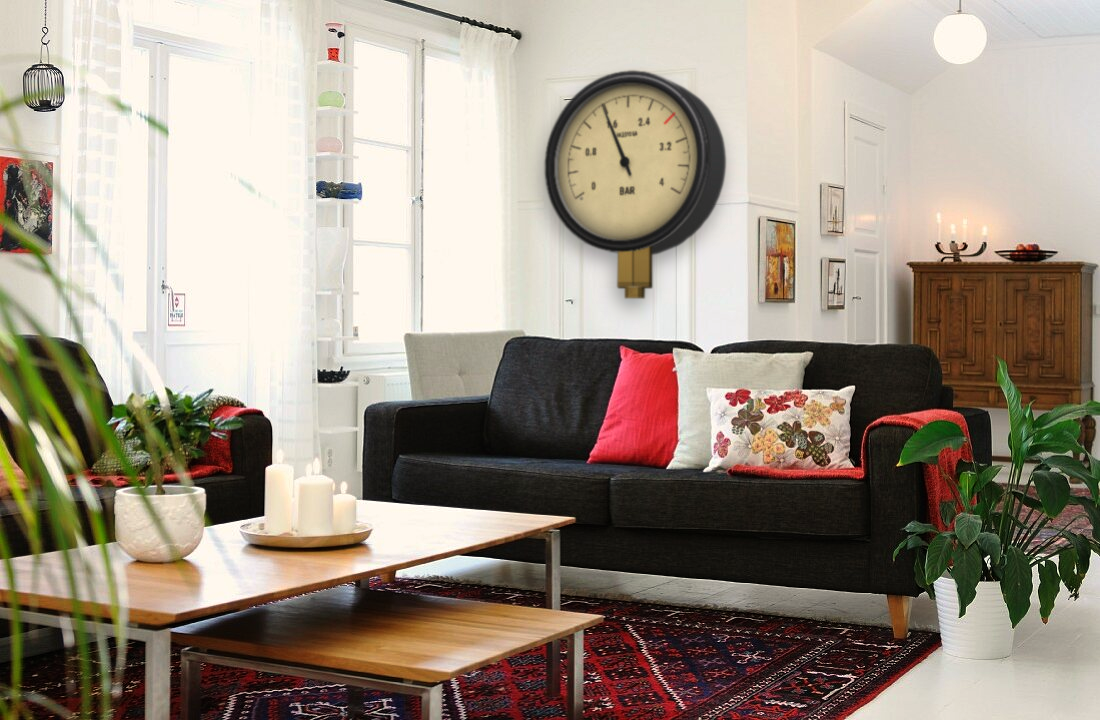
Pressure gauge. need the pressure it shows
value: 1.6 bar
